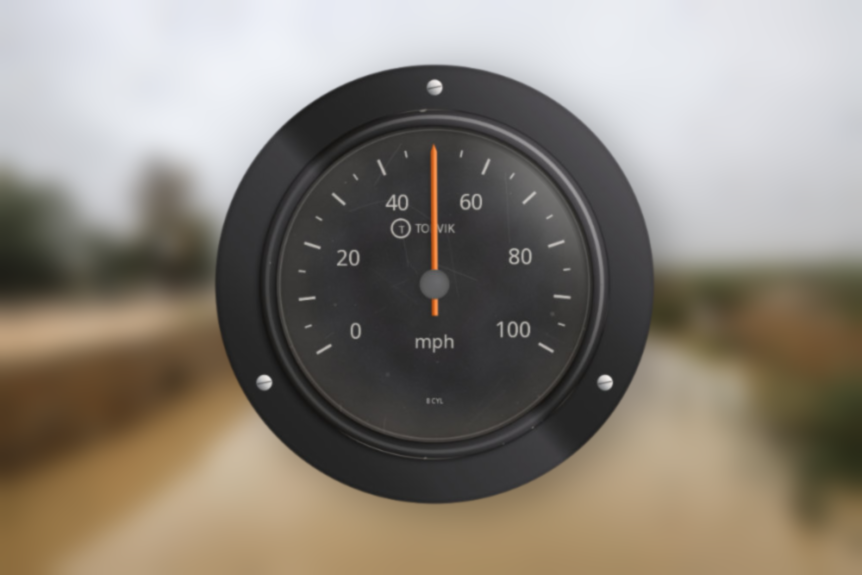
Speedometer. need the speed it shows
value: 50 mph
